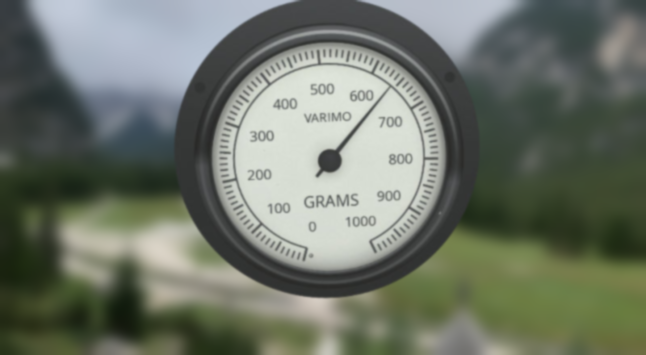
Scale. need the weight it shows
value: 640 g
